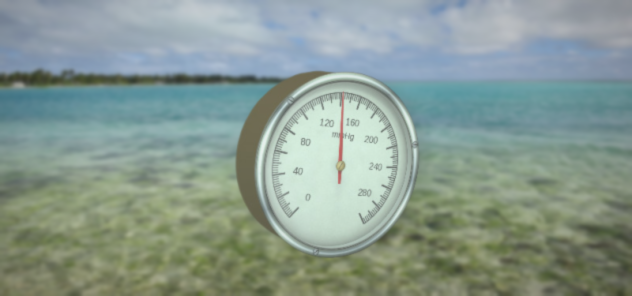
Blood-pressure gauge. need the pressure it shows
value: 140 mmHg
